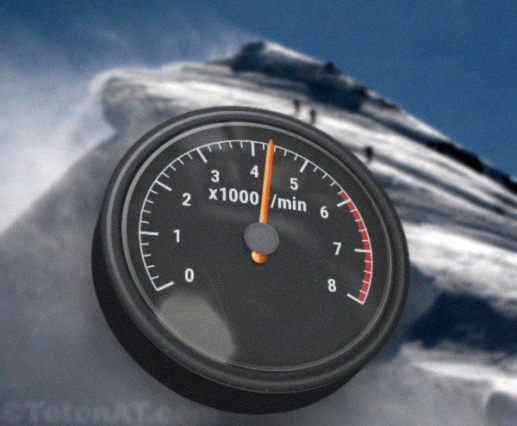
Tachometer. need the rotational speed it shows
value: 4300 rpm
